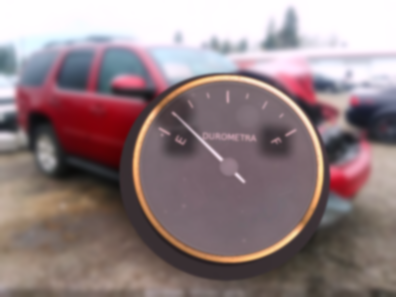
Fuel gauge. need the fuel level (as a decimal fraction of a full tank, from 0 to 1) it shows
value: 0.125
